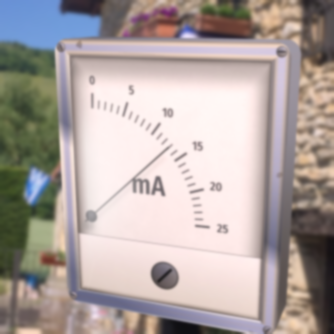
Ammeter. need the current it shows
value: 13 mA
